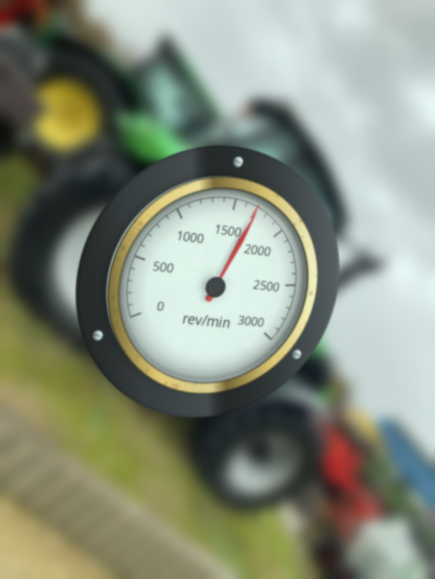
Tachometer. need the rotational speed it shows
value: 1700 rpm
